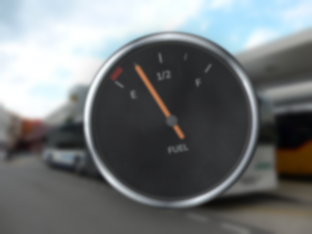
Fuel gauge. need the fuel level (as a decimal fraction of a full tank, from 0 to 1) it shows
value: 0.25
